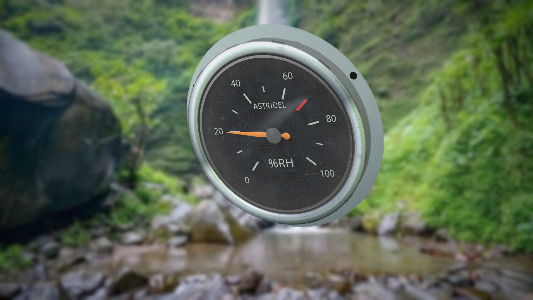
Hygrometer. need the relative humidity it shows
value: 20 %
